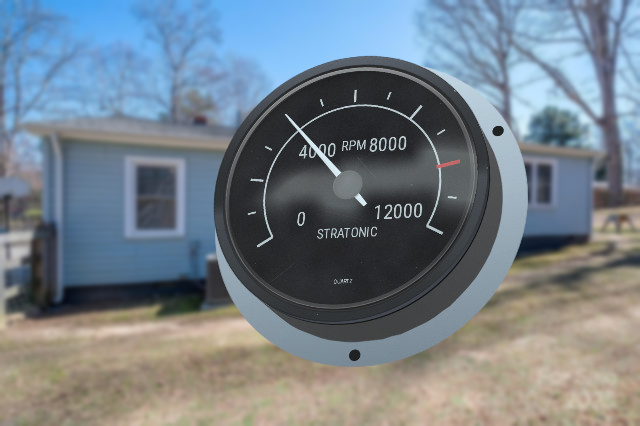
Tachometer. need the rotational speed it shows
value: 4000 rpm
